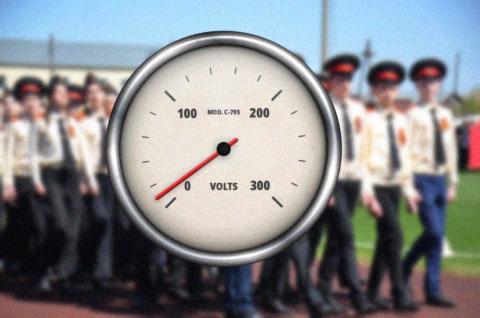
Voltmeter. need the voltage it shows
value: 10 V
